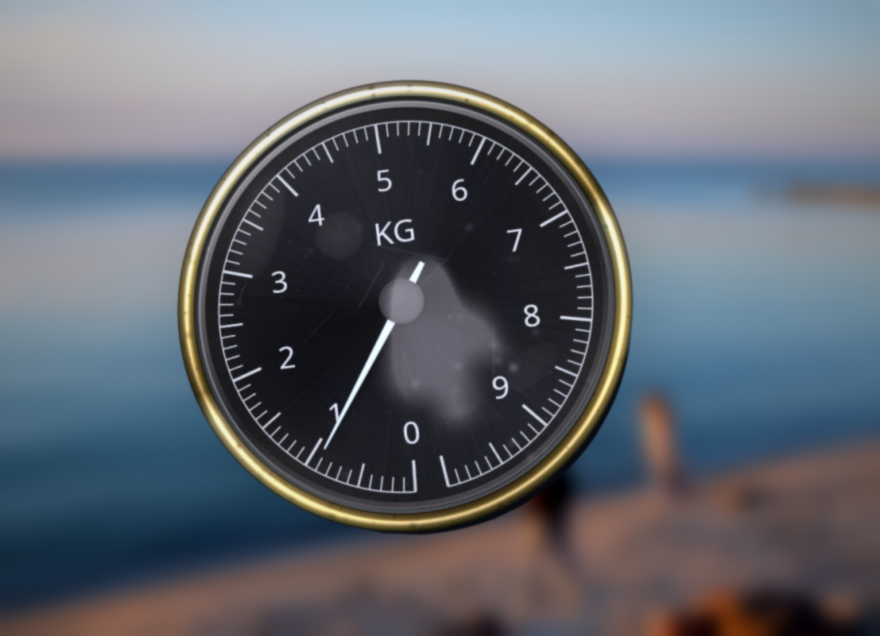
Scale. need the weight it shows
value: 0.9 kg
